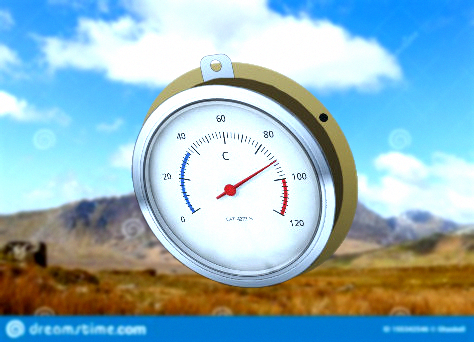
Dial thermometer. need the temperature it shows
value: 90 °C
